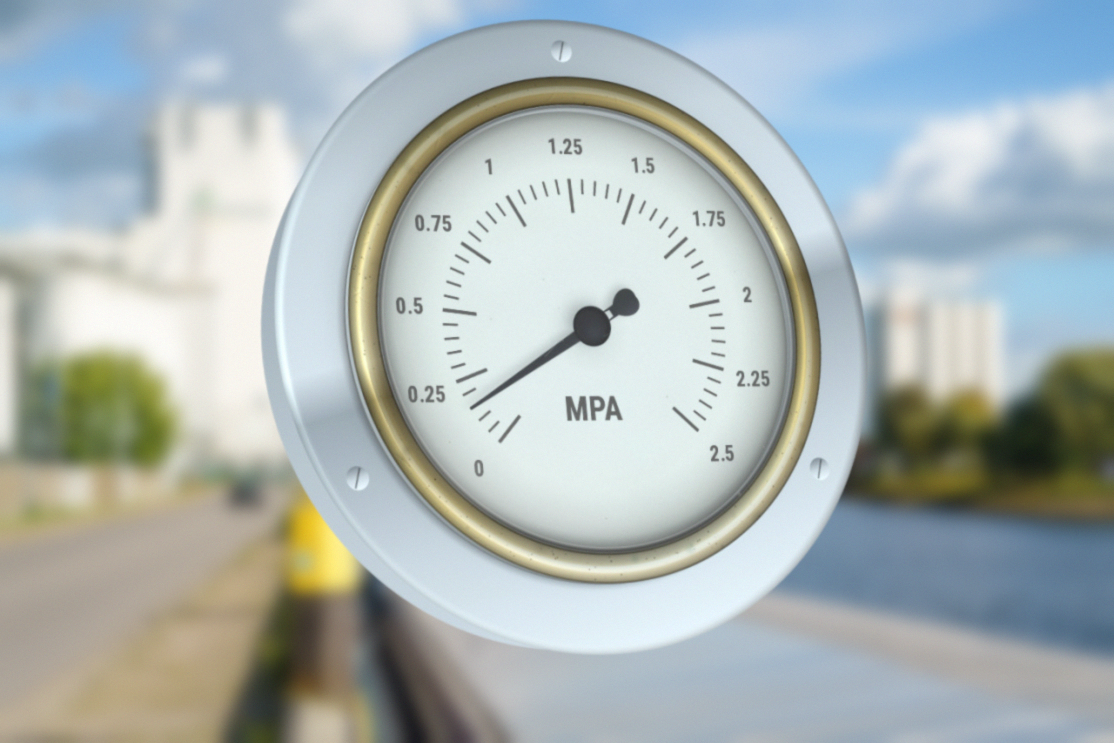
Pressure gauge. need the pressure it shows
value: 0.15 MPa
